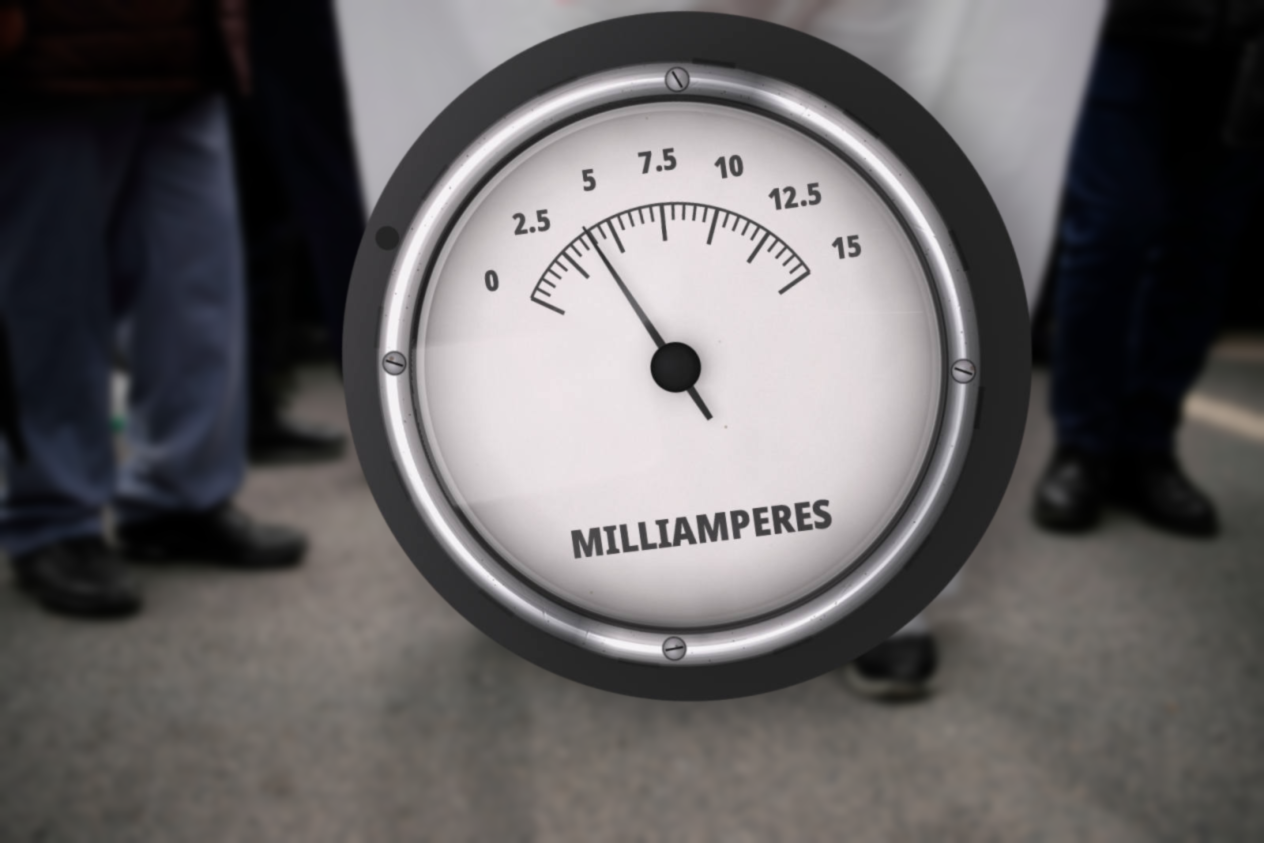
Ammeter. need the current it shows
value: 4 mA
